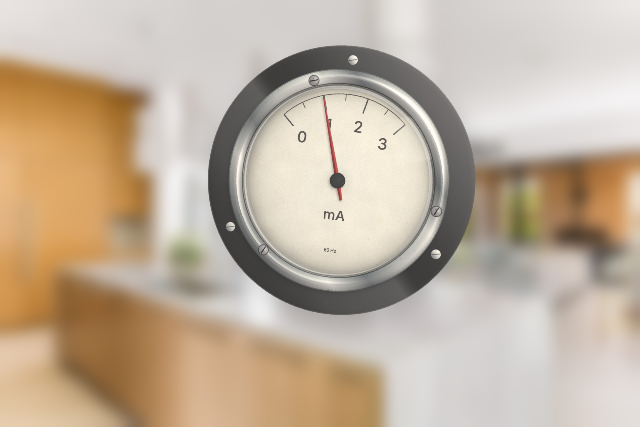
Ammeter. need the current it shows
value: 1 mA
